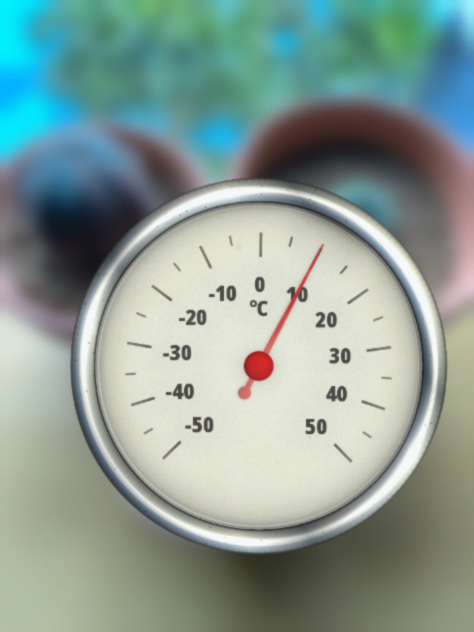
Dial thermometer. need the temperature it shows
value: 10 °C
